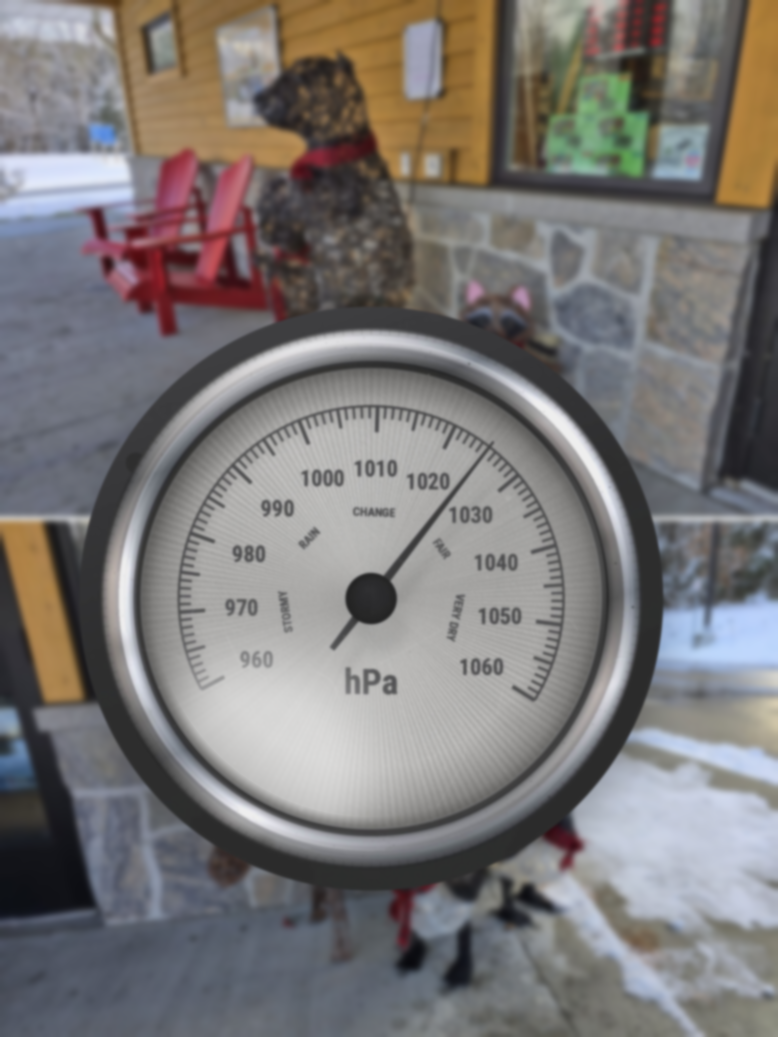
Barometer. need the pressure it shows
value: 1025 hPa
